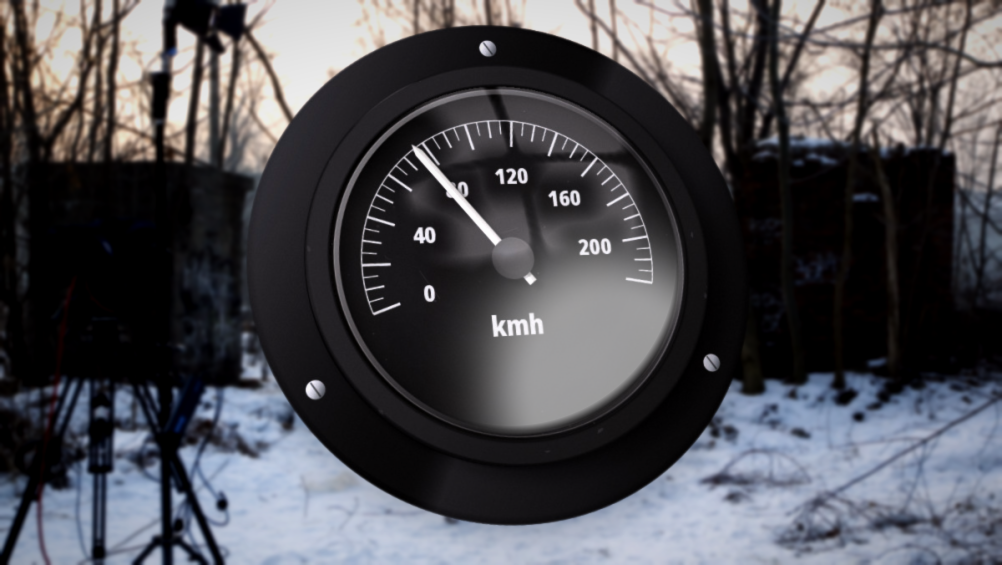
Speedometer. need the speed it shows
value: 75 km/h
